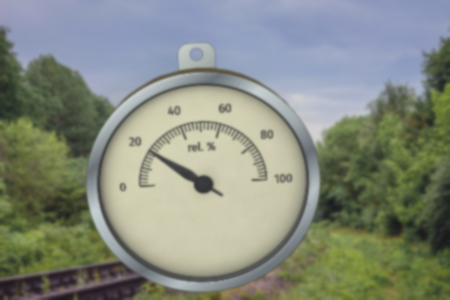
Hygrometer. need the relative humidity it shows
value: 20 %
